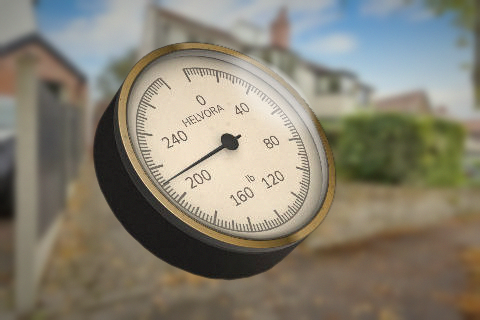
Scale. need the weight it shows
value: 210 lb
